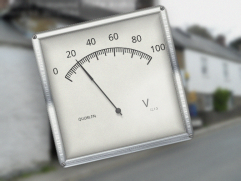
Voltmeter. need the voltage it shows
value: 20 V
